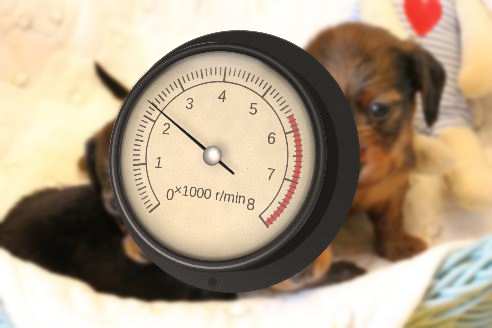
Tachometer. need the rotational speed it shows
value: 2300 rpm
